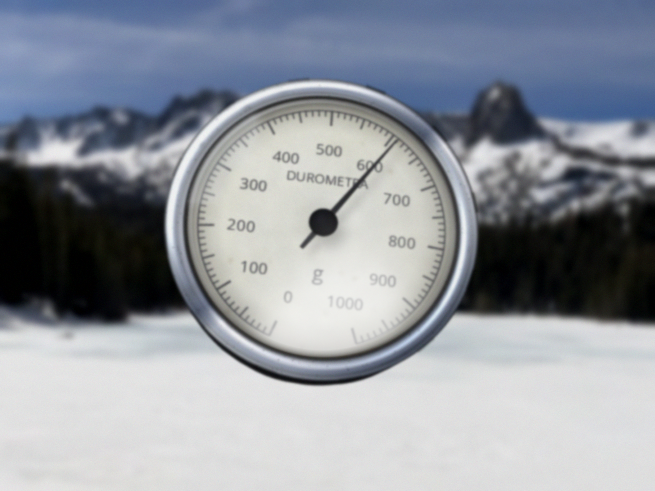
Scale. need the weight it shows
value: 610 g
